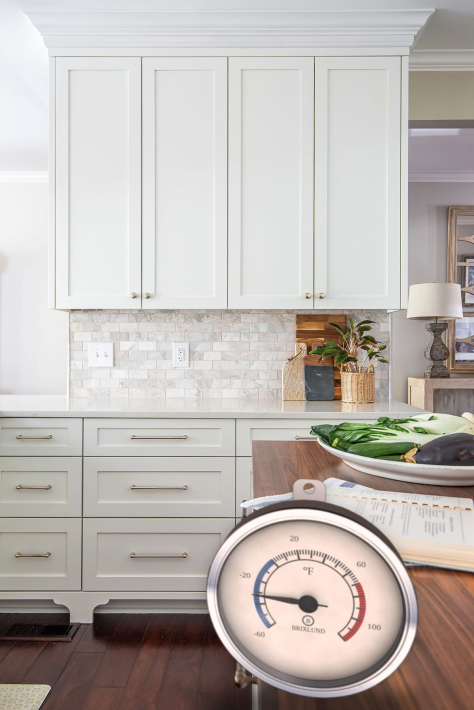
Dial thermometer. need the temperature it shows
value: -30 °F
